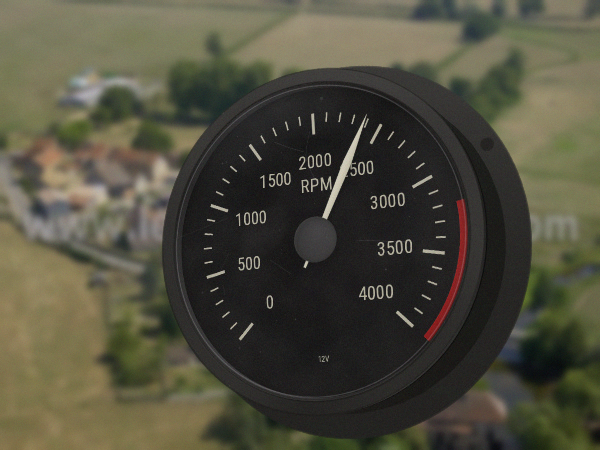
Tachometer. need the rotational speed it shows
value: 2400 rpm
